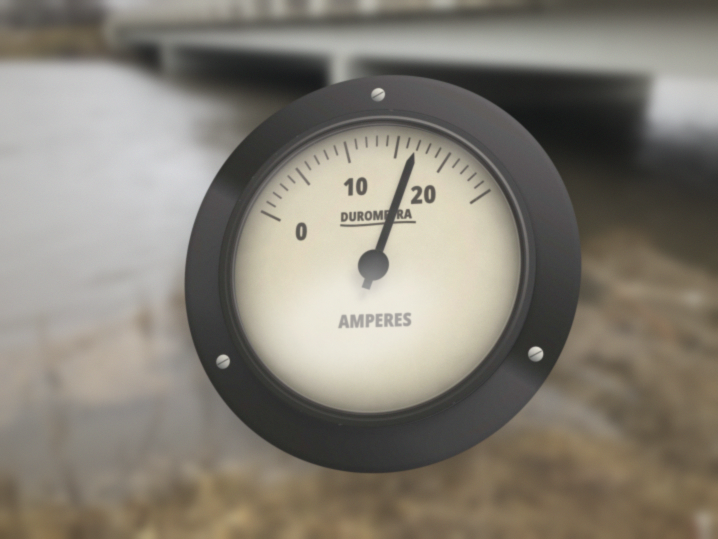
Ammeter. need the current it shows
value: 17 A
